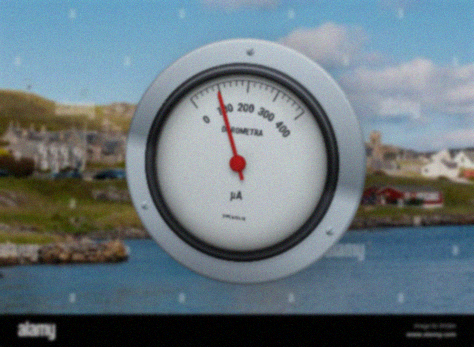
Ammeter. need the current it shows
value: 100 µA
